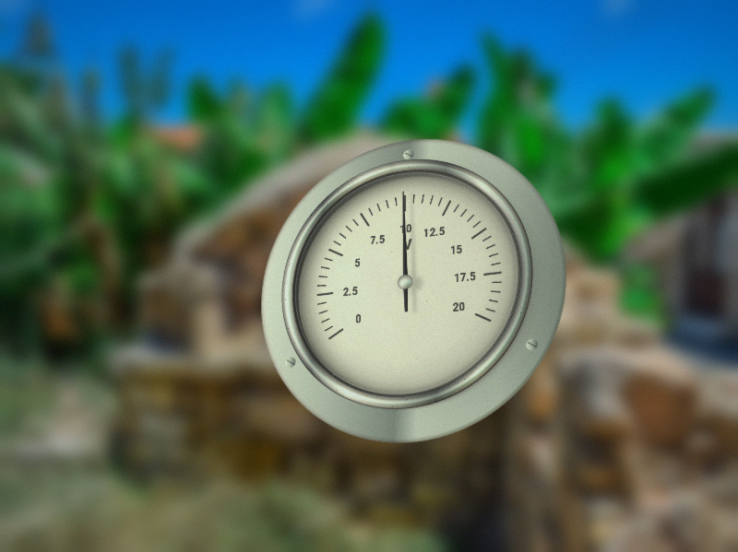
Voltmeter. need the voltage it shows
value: 10 V
